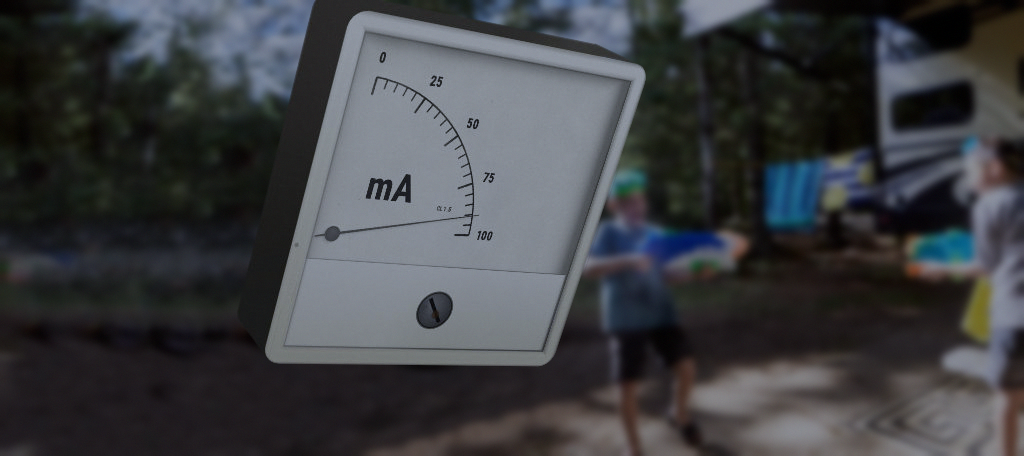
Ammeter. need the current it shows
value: 90 mA
